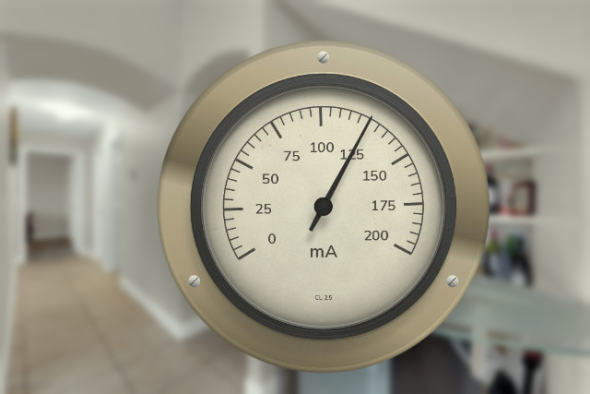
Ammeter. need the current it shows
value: 125 mA
